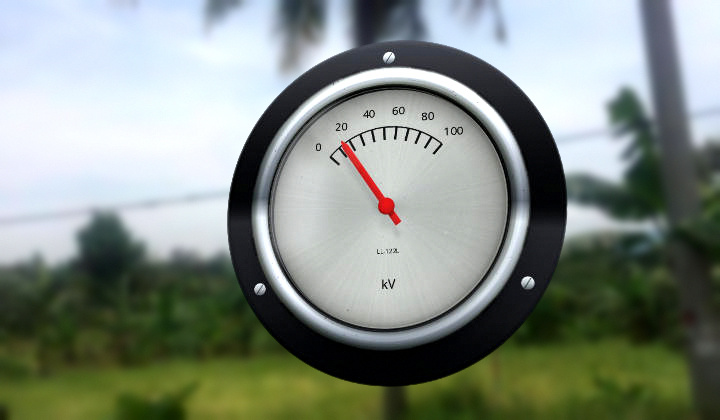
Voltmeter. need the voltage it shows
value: 15 kV
